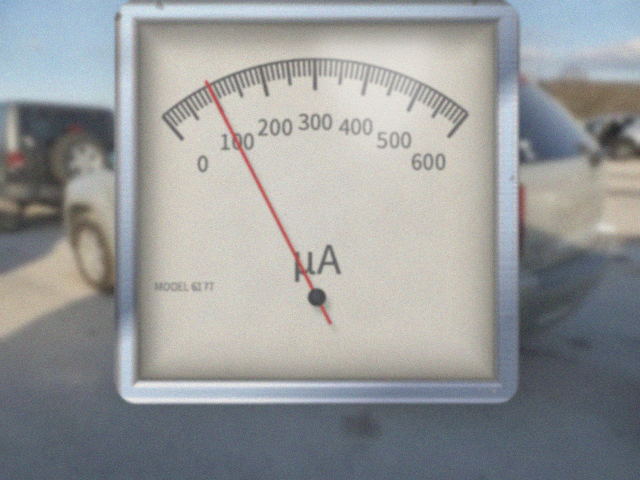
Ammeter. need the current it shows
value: 100 µA
